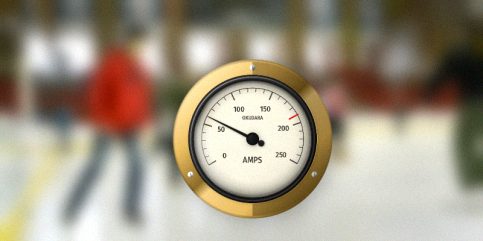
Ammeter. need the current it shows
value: 60 A
